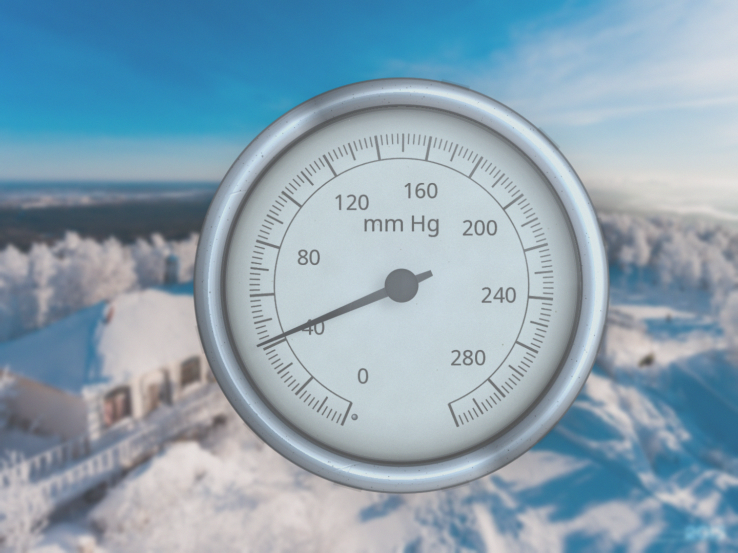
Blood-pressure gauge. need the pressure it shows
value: 42 mmHg
